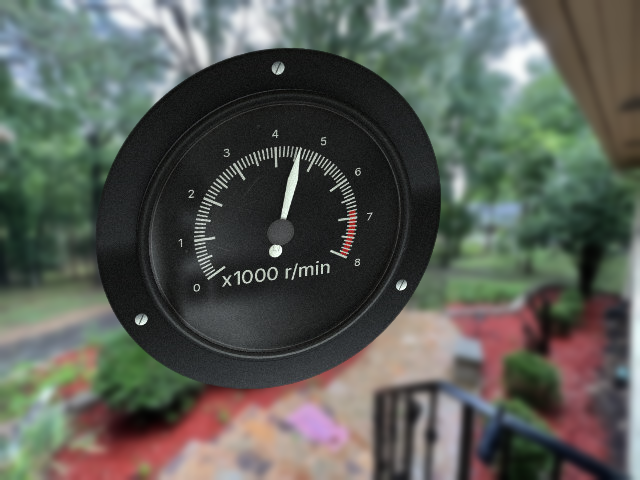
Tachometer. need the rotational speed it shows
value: 4500 rpm
